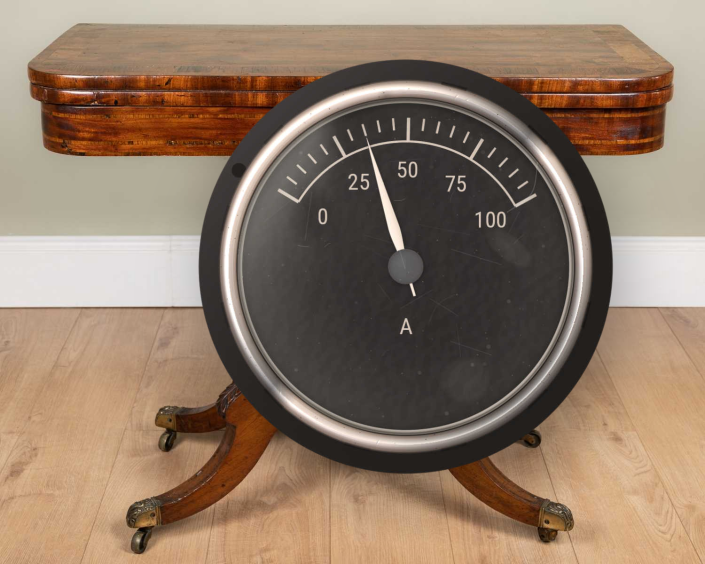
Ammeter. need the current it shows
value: 35 A
